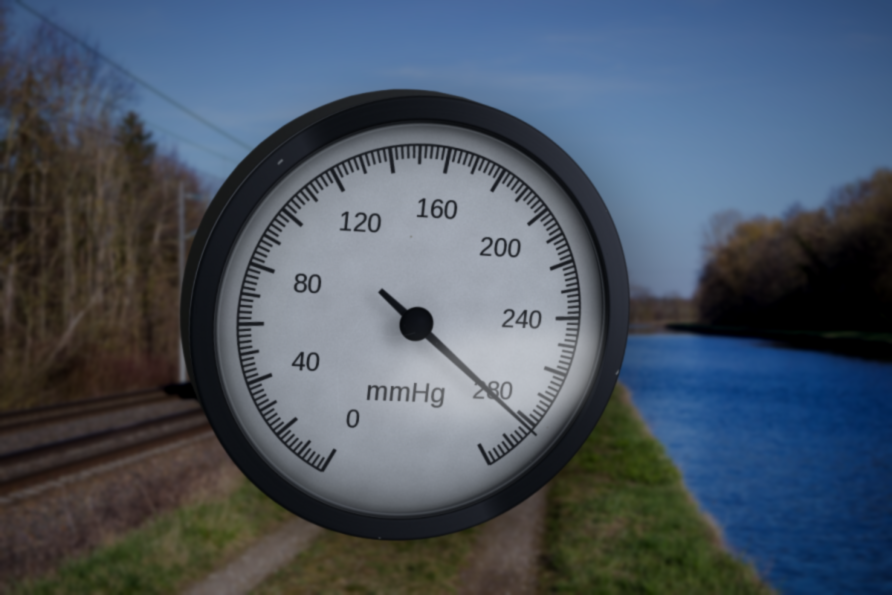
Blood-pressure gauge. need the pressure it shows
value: 282 mmHg
